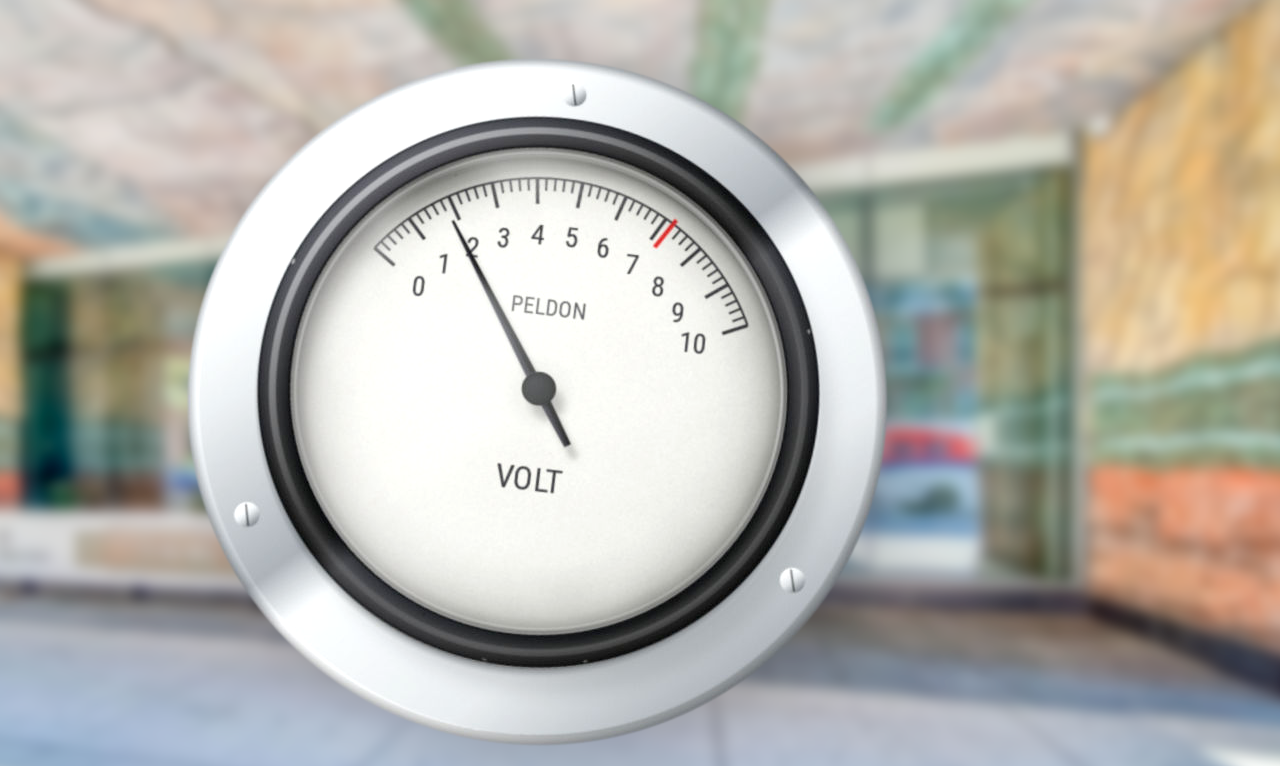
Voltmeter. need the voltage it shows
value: 1.8 V
